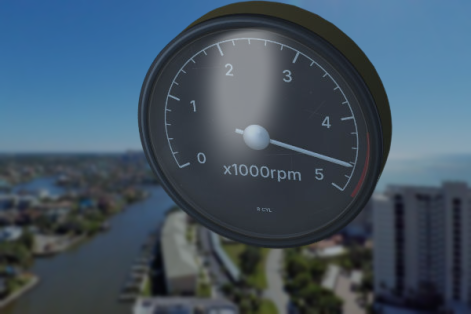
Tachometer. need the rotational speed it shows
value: 4600 rpm
